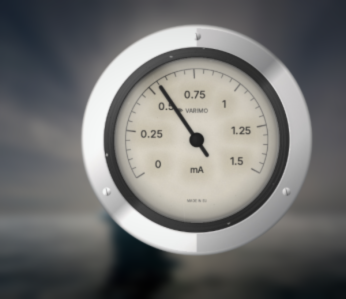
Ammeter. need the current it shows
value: 0.55 mA
